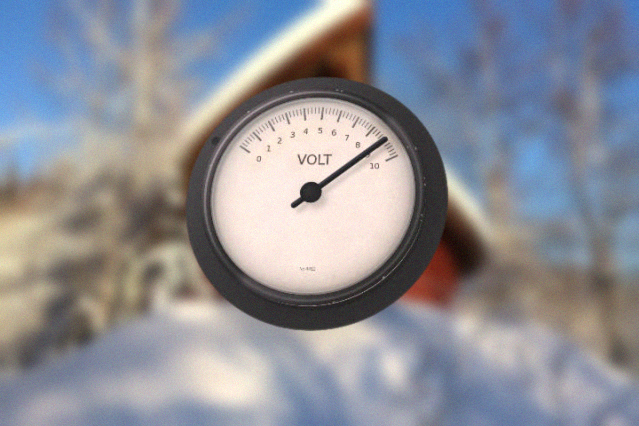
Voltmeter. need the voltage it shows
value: 9 V
